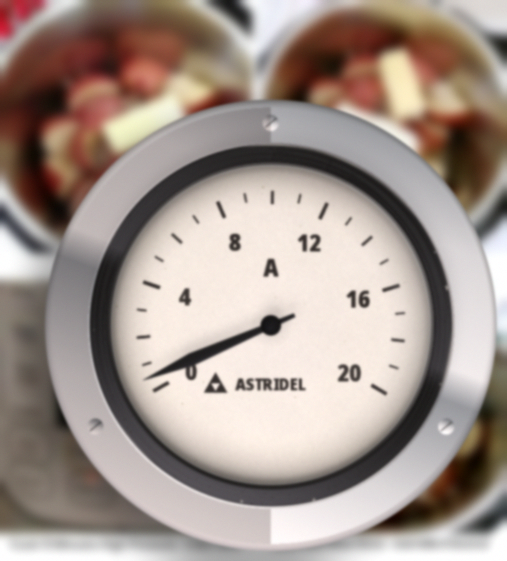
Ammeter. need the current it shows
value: 0.5 A
